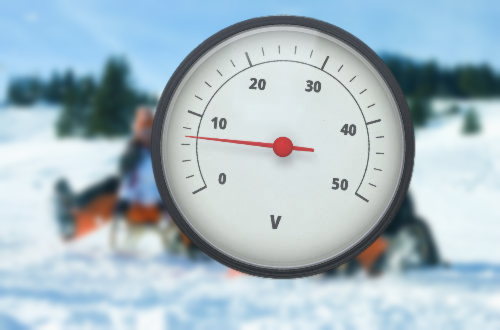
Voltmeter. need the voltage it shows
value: 7 V
